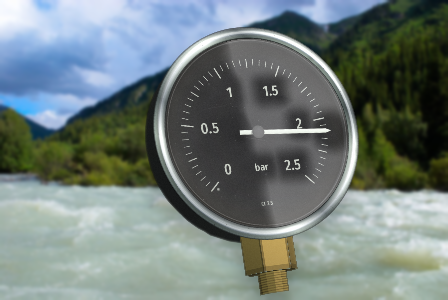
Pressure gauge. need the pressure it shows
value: 2.1 bar
